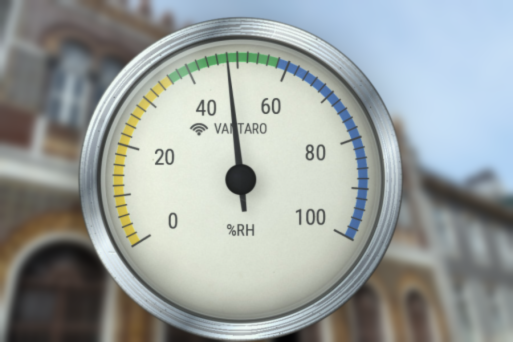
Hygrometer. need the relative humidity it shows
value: 48 %
